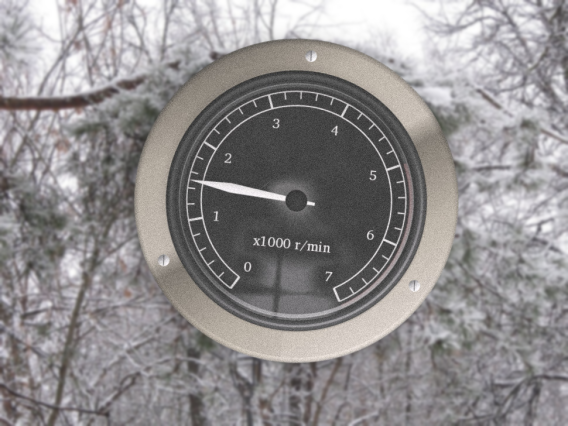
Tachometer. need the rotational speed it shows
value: 1500 rpm
